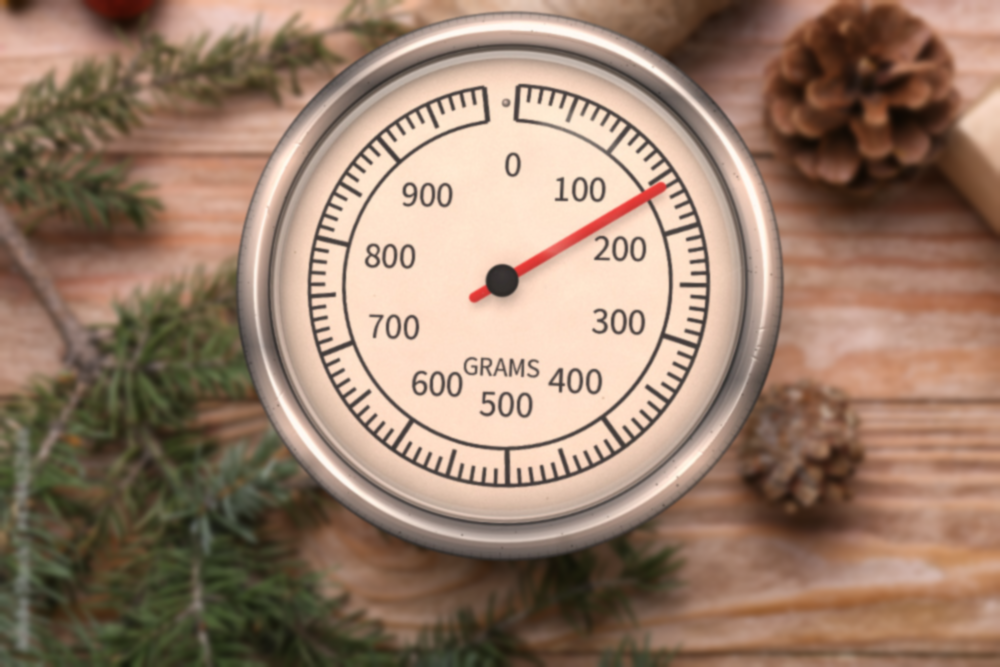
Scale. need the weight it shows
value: 160 g
